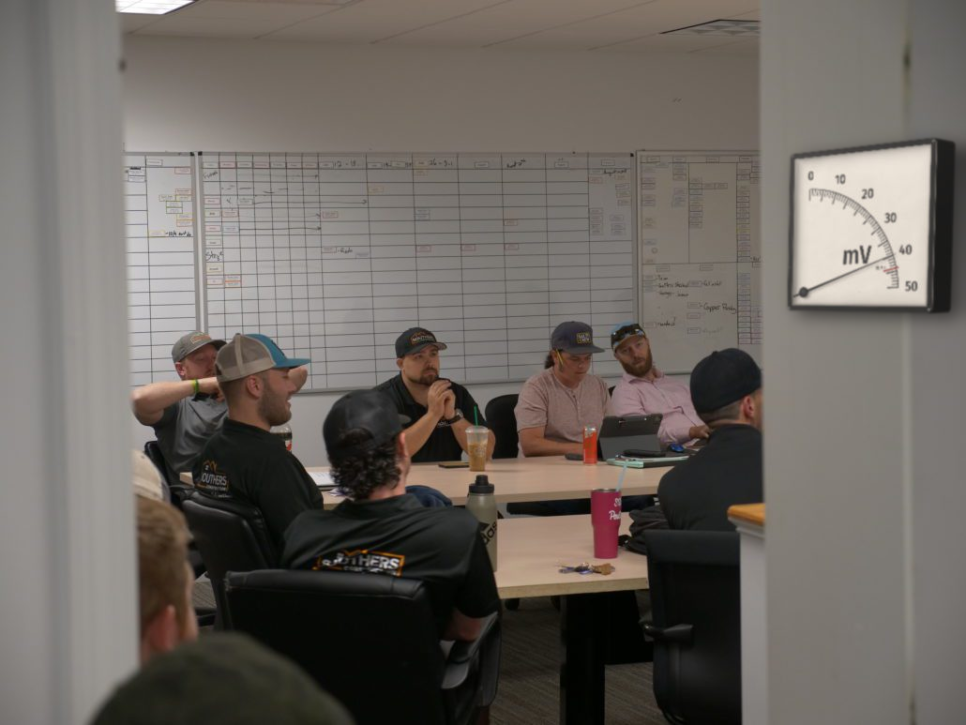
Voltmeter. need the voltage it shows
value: 40 mV
